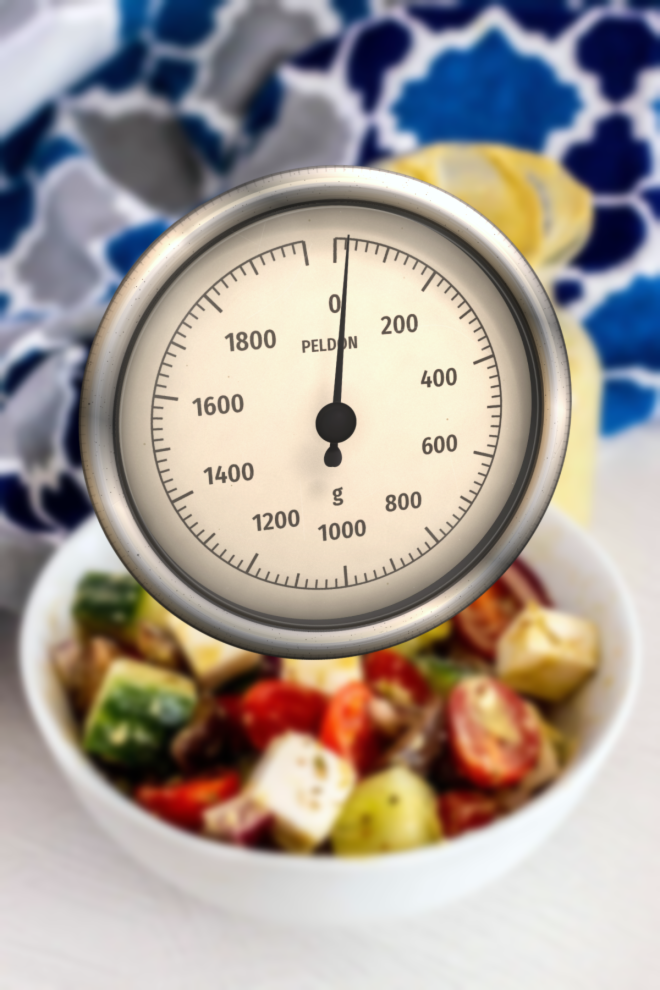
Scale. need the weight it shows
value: 20 g
